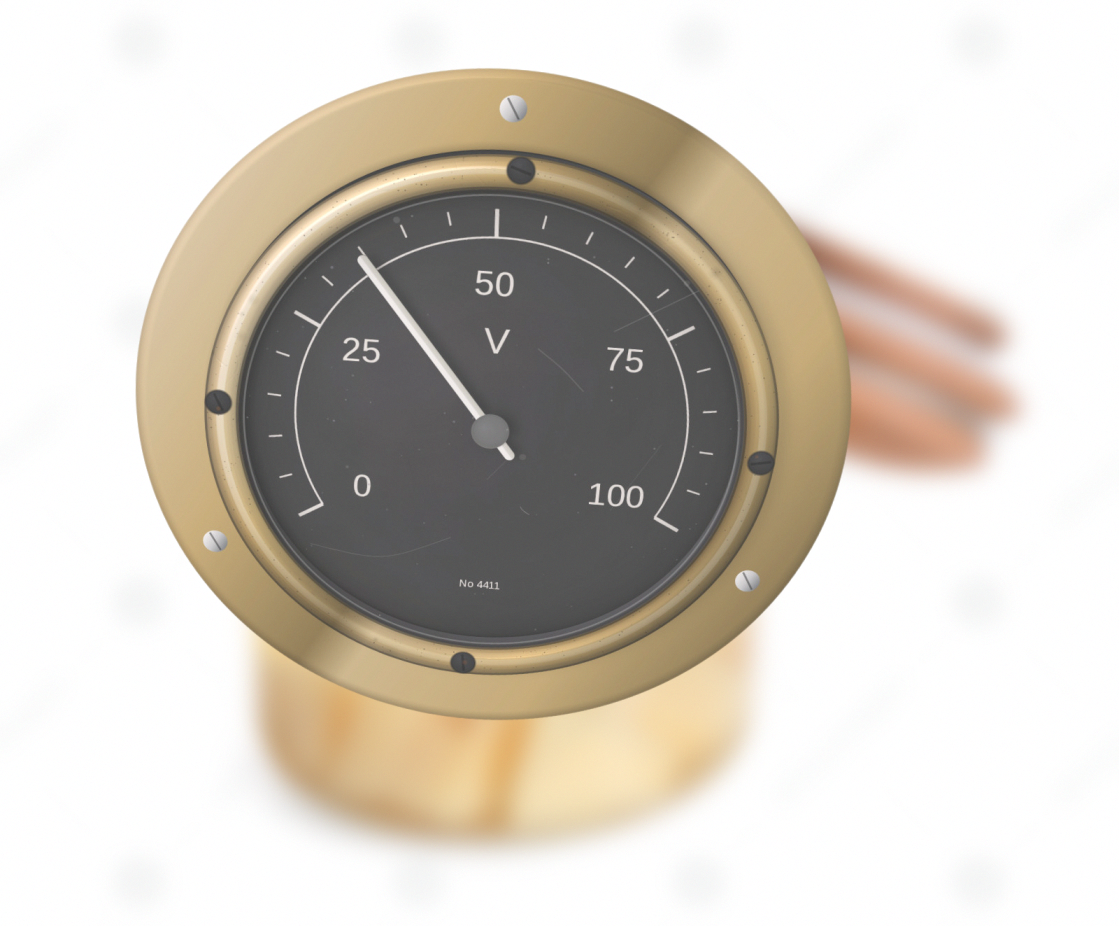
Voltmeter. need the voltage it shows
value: 35 V
